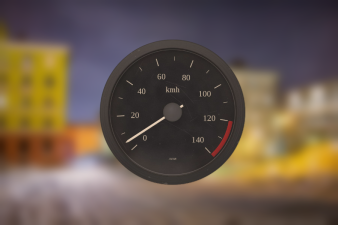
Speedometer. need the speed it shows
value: 5 km/h
